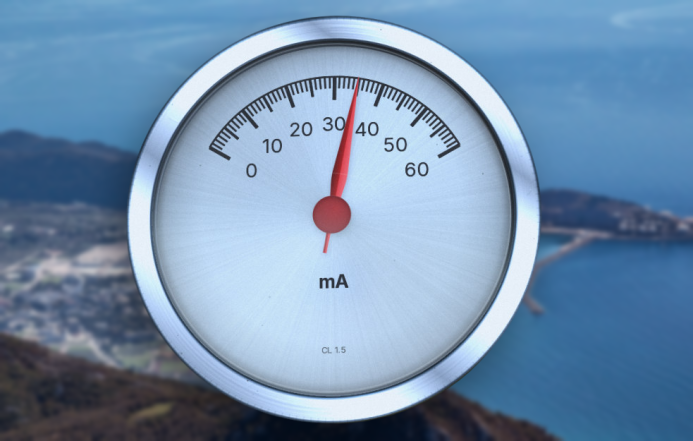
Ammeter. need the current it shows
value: 35 mA
